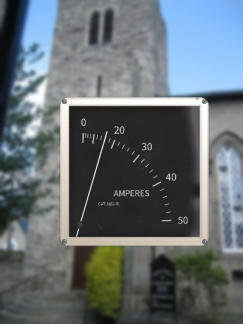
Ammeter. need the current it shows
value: 16 A
